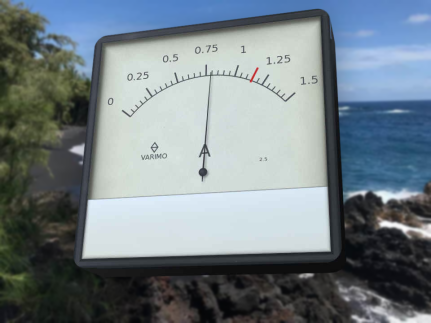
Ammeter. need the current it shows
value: 0.8 A
